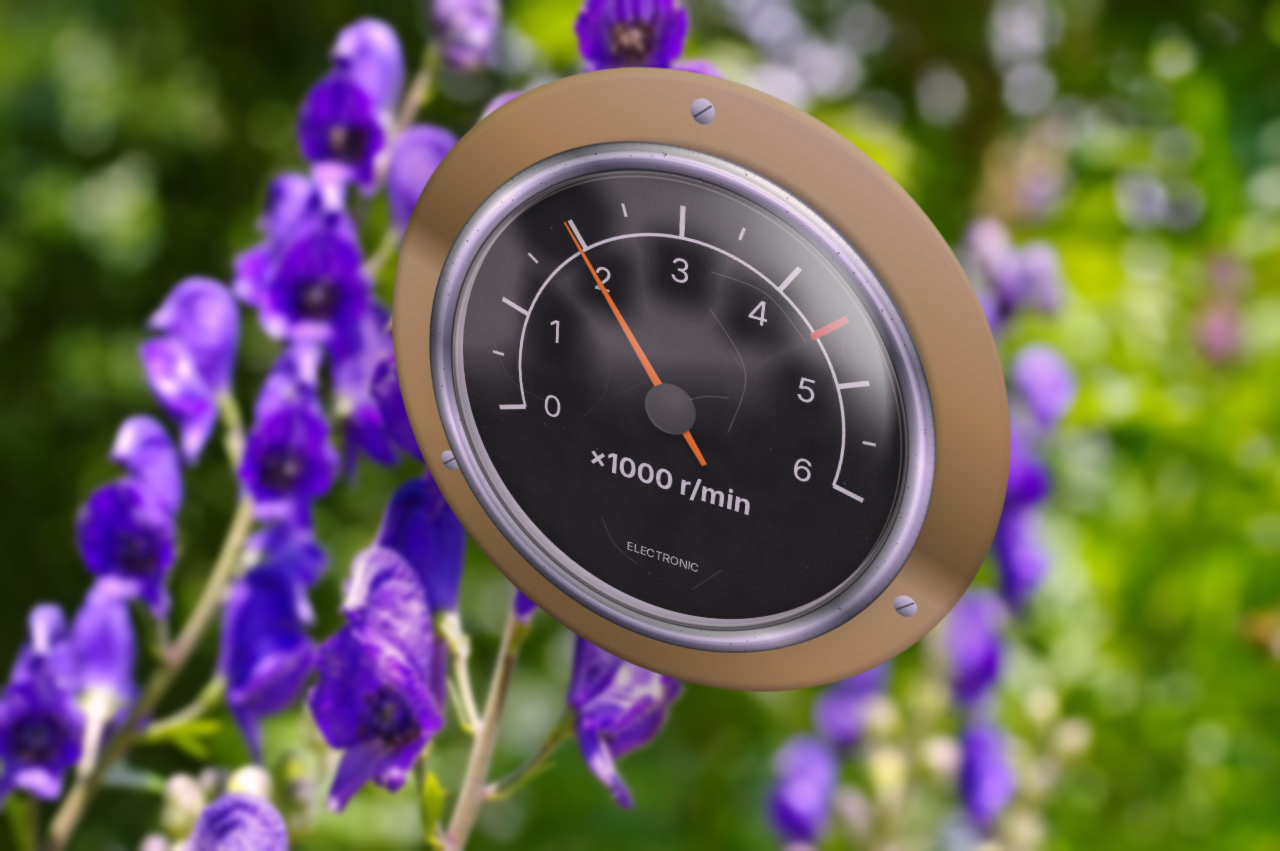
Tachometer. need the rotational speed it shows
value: 2000 rpm
